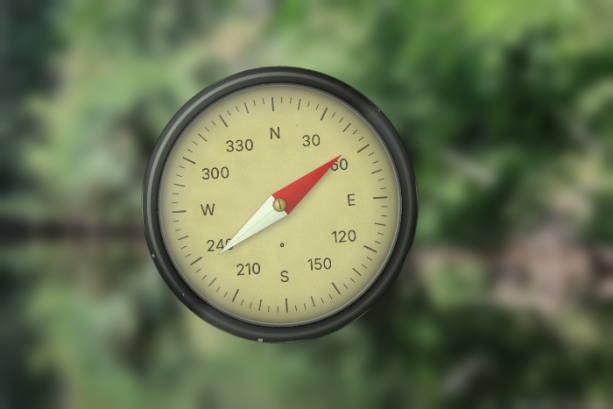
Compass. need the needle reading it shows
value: 55 °
